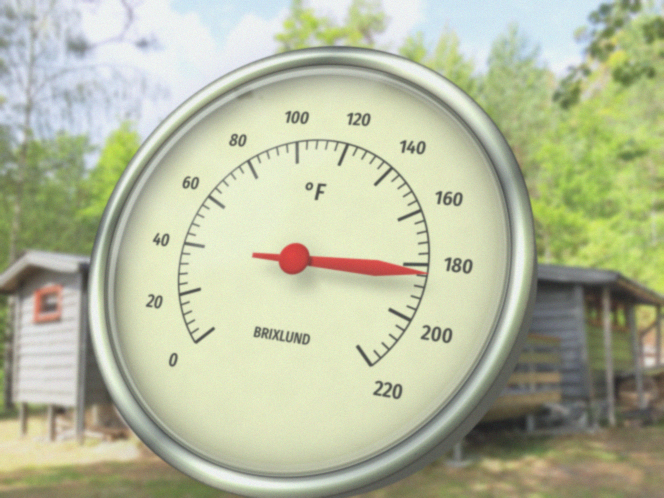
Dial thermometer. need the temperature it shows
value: 184 °F
